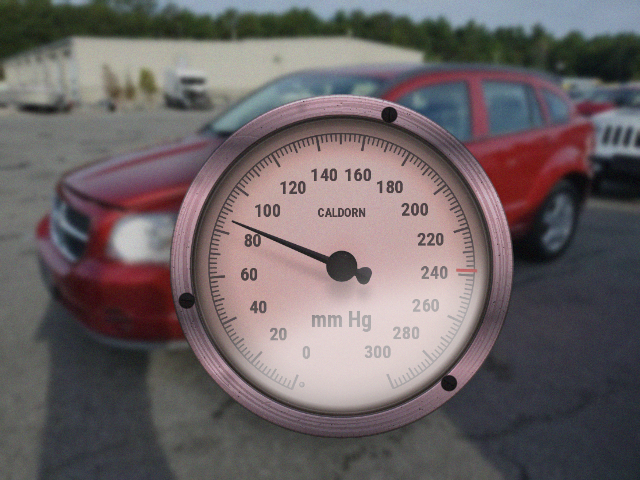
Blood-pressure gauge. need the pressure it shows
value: 86 mmHg
